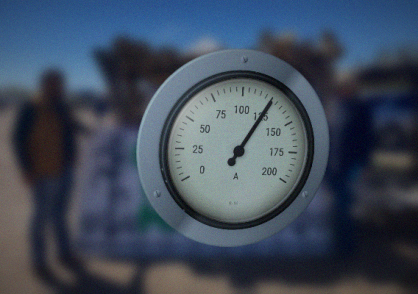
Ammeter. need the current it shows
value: 125 A
